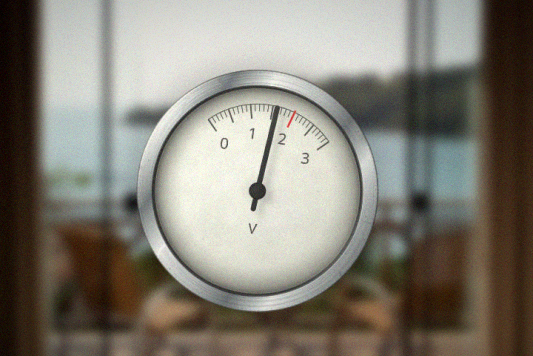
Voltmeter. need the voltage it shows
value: 1.6 V
